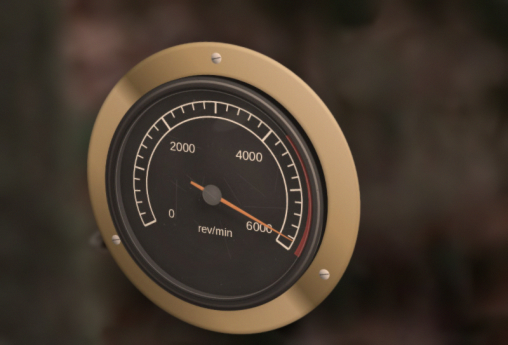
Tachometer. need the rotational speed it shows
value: 5800 rpm
